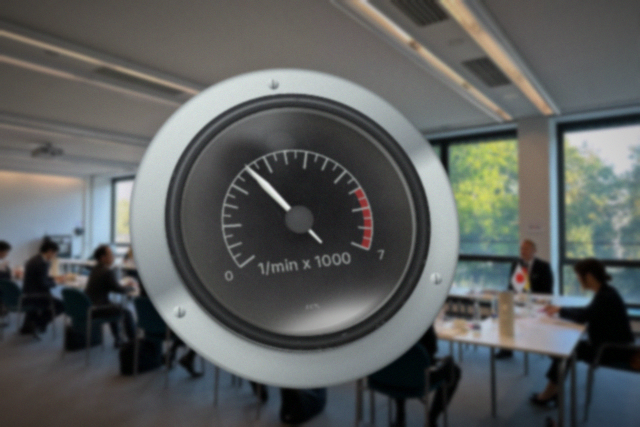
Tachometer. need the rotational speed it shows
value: 2500 rpm
